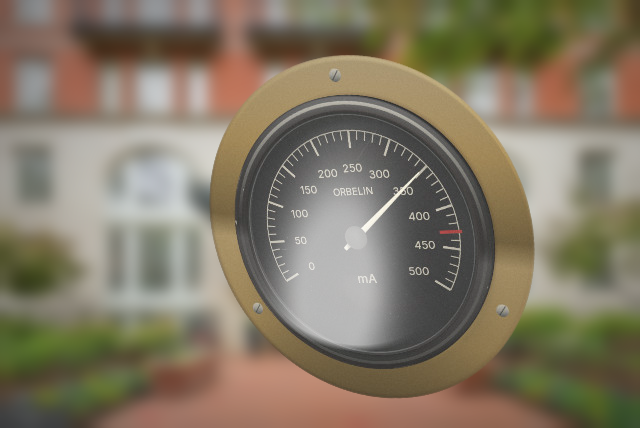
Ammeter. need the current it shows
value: 350 mA
